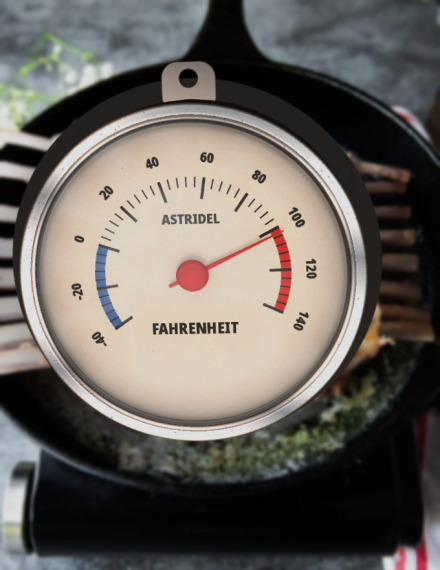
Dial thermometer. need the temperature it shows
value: 102 °F
